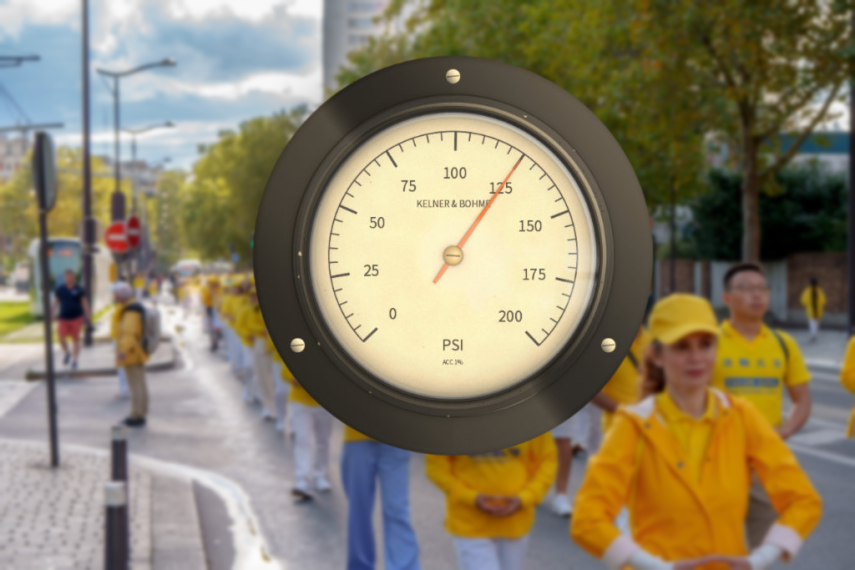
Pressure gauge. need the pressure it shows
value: 125 psi
